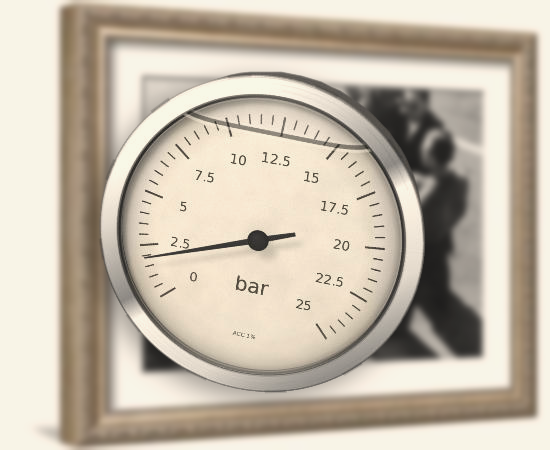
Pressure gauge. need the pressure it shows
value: 2 bar
